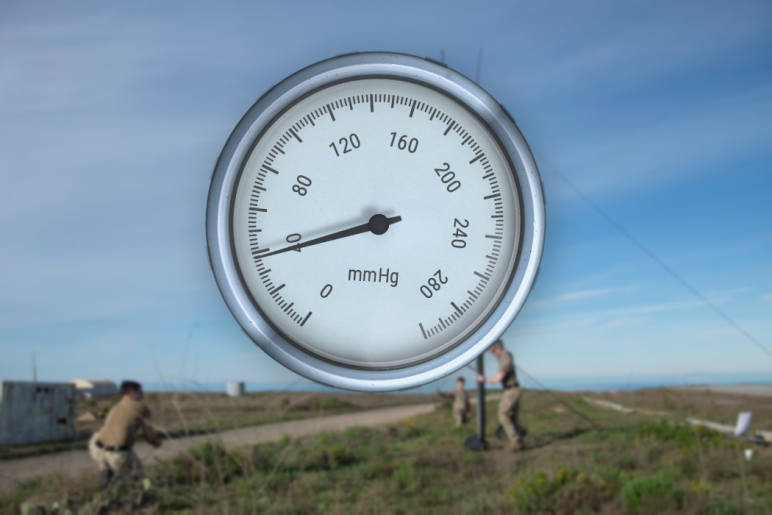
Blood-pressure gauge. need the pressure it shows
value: 38 mmHg
